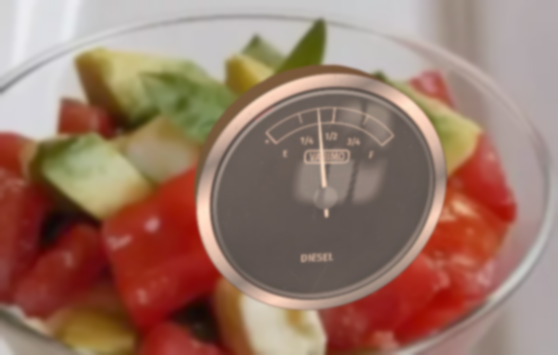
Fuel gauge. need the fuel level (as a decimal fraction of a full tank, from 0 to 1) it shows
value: 0.375
